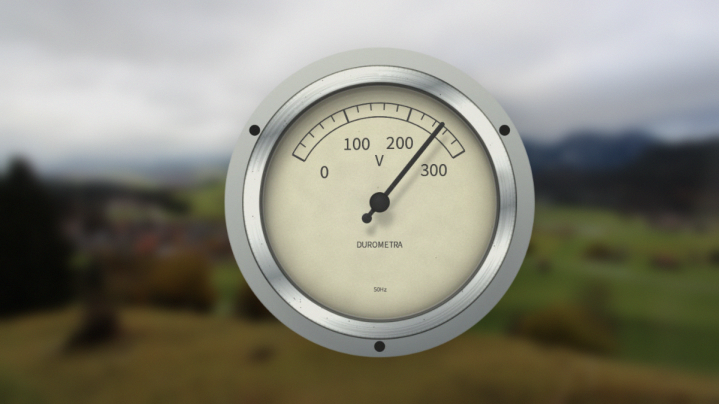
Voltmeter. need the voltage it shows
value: 250 V
